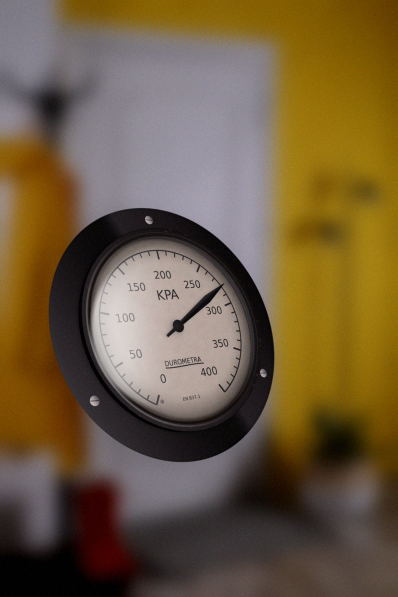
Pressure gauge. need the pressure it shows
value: 280 kPa
